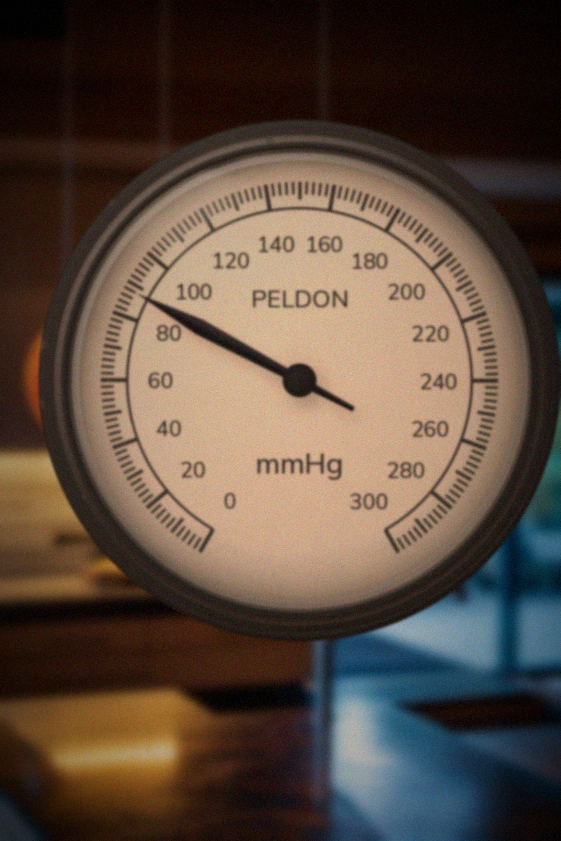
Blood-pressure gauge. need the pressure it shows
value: 88 mmHg
